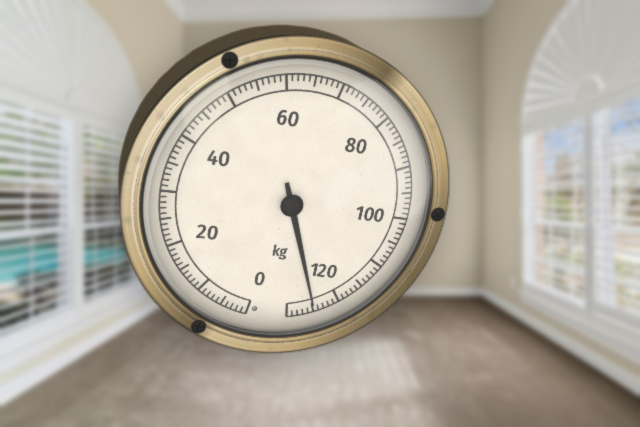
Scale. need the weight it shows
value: 125 kg
